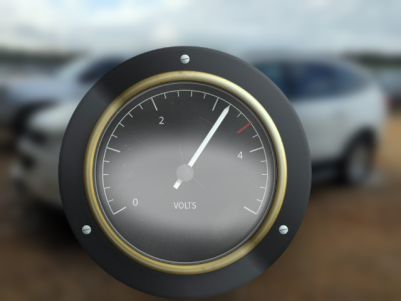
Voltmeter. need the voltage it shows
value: 3.2 V
